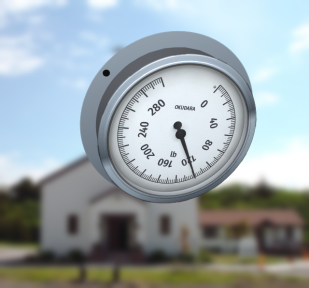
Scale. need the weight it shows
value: 120 lb
